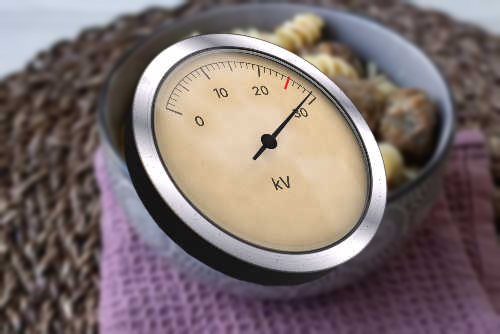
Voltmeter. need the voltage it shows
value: 29 kV
